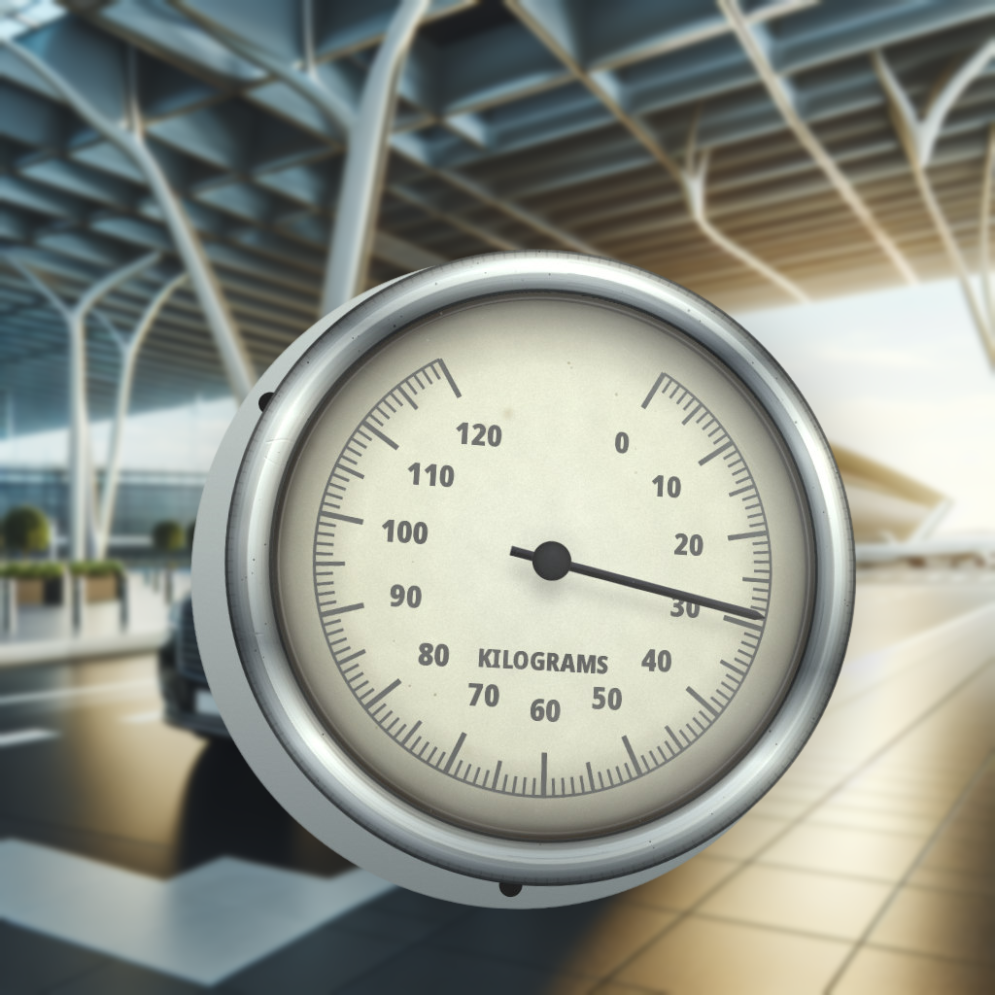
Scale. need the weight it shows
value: 29 kg
